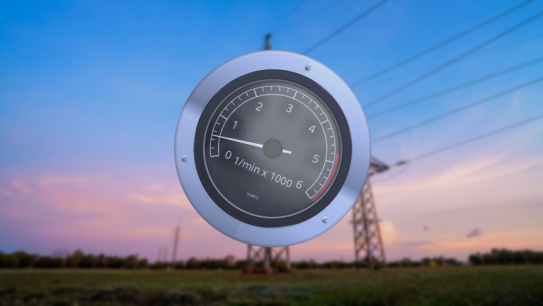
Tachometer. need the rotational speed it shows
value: 500 rpm
